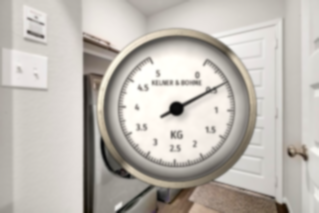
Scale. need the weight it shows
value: 0.5 kg
